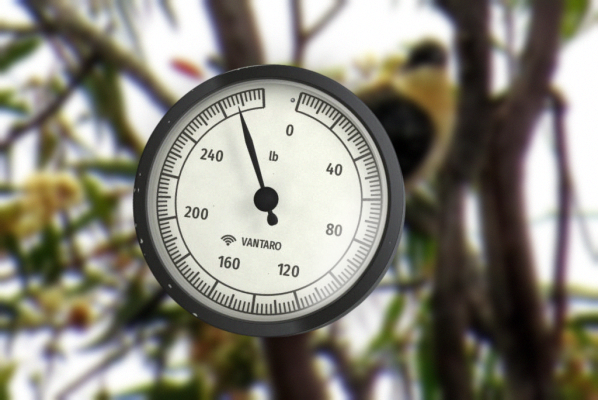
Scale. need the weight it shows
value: 268 lb
